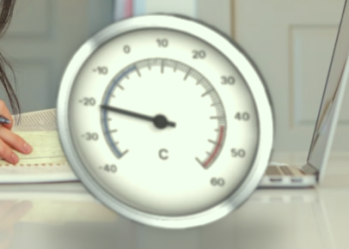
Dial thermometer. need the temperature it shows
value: -20 °C
